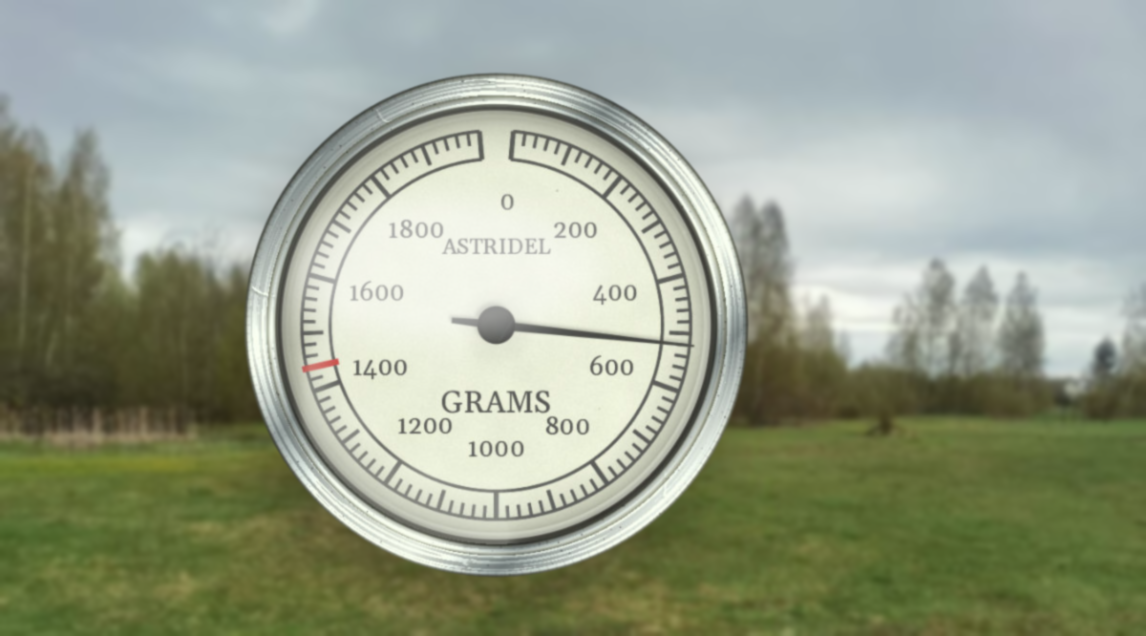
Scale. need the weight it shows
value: 520 g
